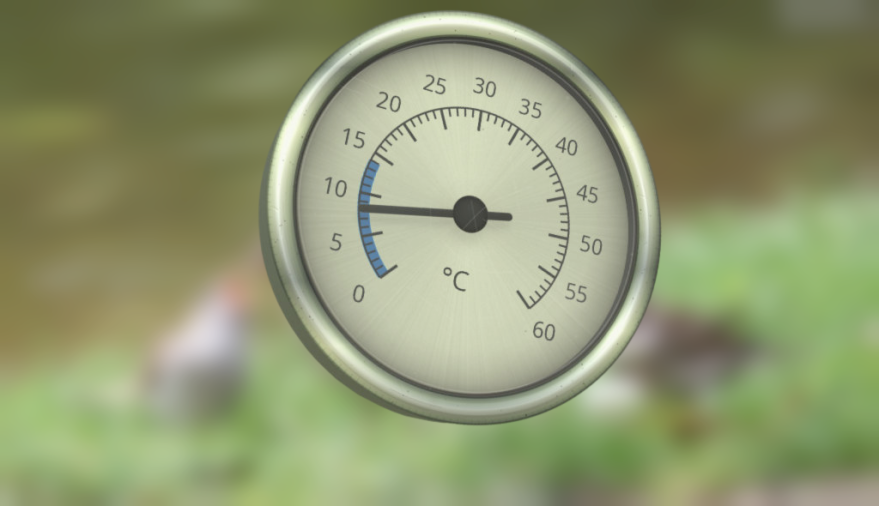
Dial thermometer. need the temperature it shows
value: 8 °C
